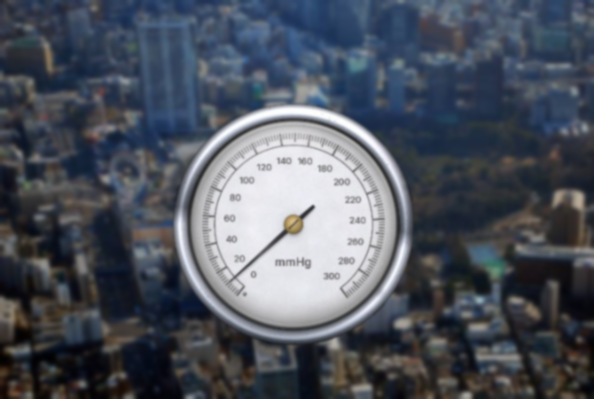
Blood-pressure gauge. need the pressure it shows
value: 10 mmHg
